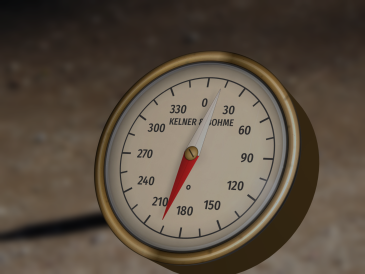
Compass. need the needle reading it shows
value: 195 °
